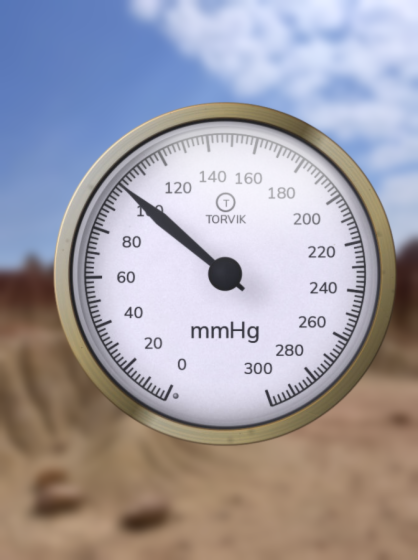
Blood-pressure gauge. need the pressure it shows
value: 100 mmHg
